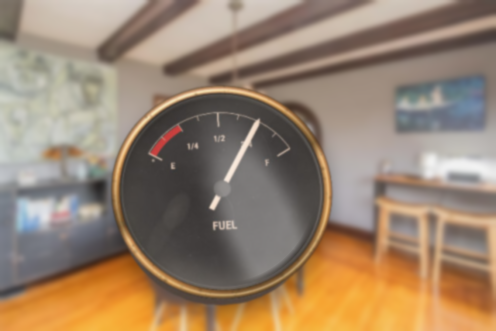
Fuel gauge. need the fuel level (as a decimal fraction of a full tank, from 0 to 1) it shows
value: 0.75
